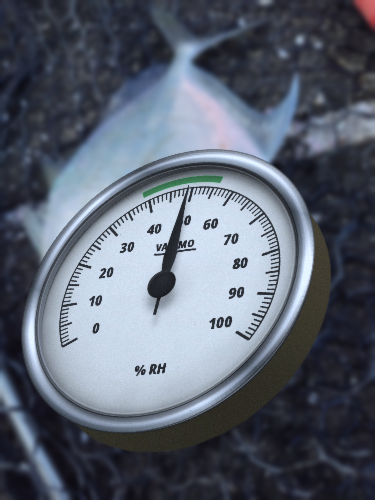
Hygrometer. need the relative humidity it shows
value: 50 %
